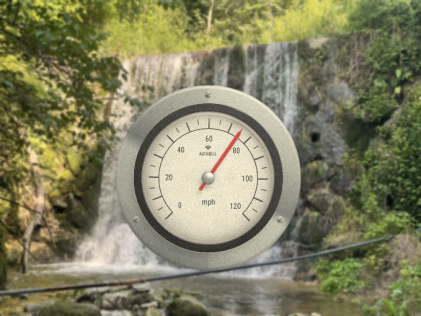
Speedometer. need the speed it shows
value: 75 mph
